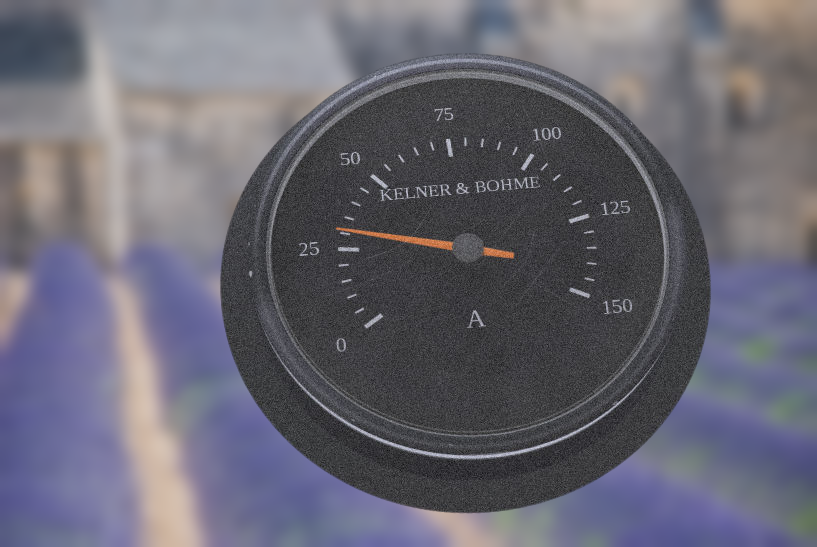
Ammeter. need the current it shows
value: 30 A
